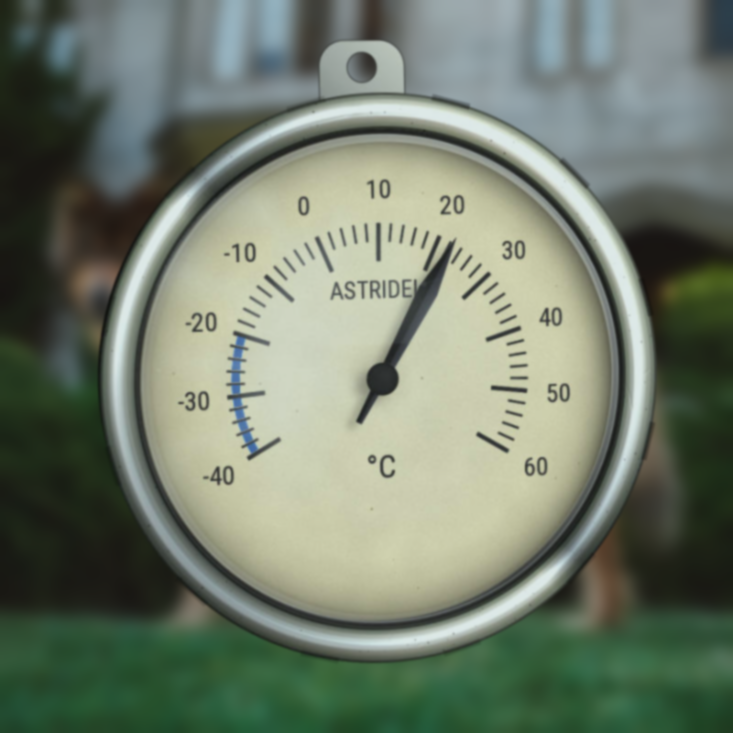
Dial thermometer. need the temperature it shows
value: 22 °C
